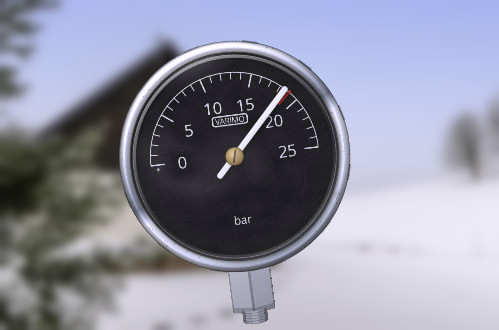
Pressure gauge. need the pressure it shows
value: 18.5 bar
